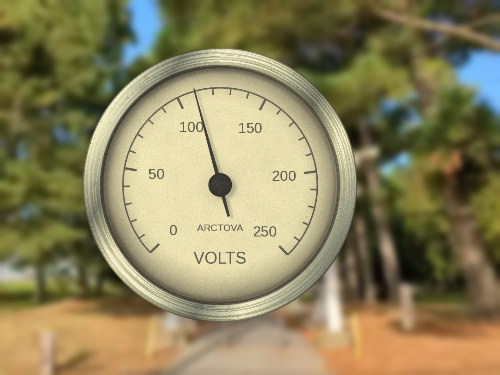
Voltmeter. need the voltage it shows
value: 110 V
